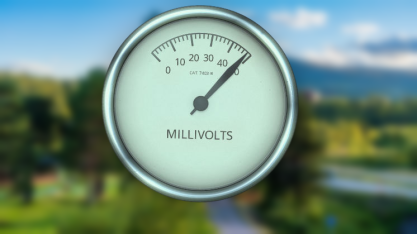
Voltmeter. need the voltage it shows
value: 48 mV
